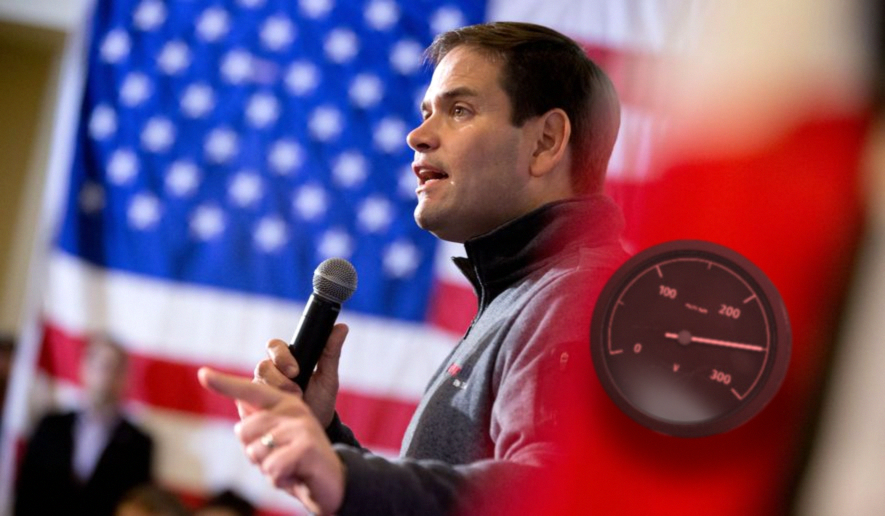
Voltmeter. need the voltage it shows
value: 250 V
